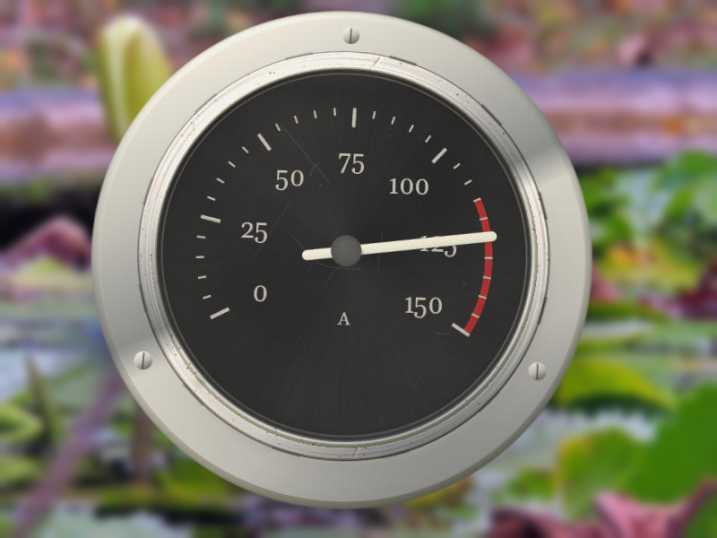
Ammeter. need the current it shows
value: 125 A
